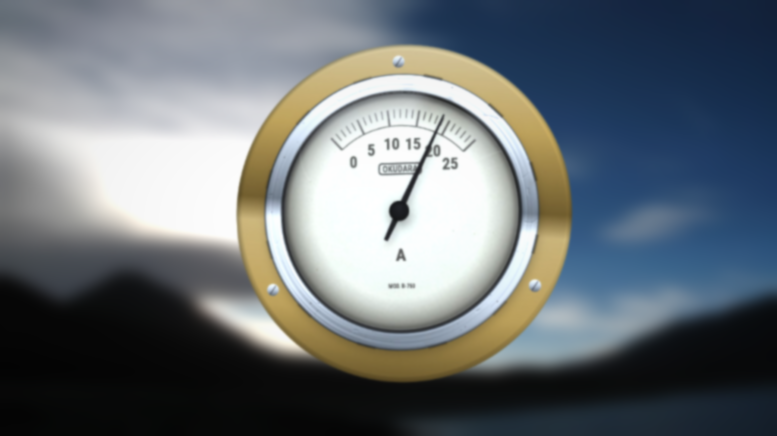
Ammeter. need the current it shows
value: 19 A
